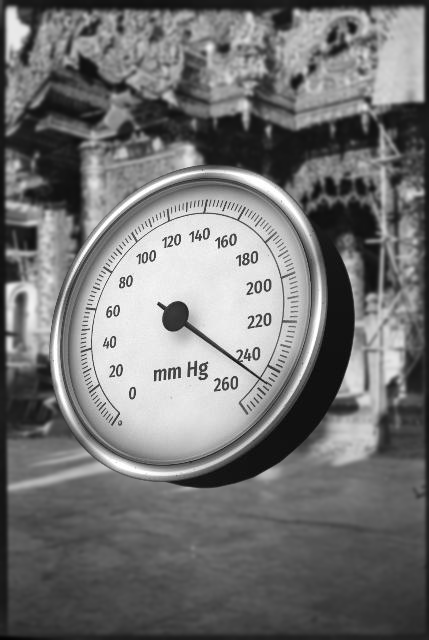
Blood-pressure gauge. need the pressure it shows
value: 246 mmHg
